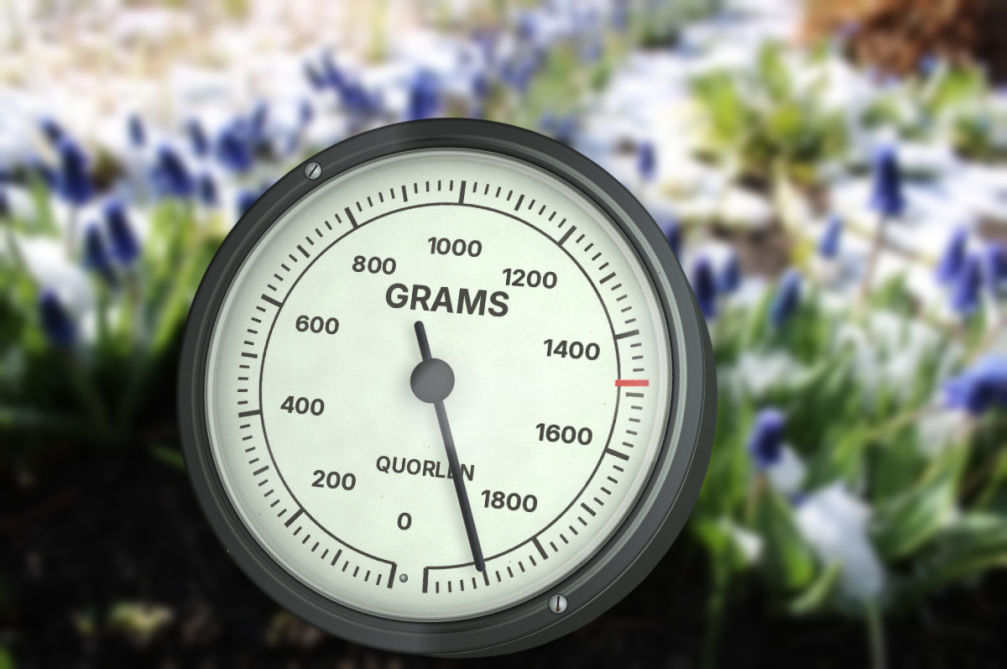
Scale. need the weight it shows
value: 1900 g
